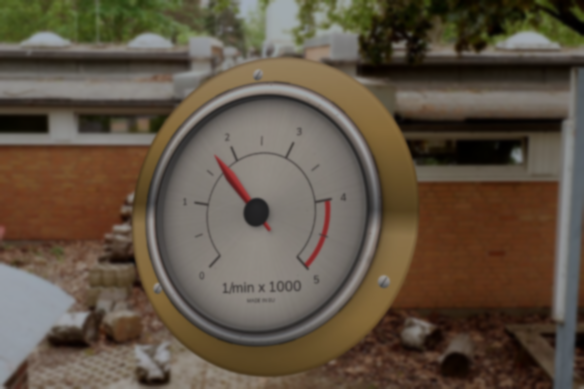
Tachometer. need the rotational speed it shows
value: 1750 rpm
